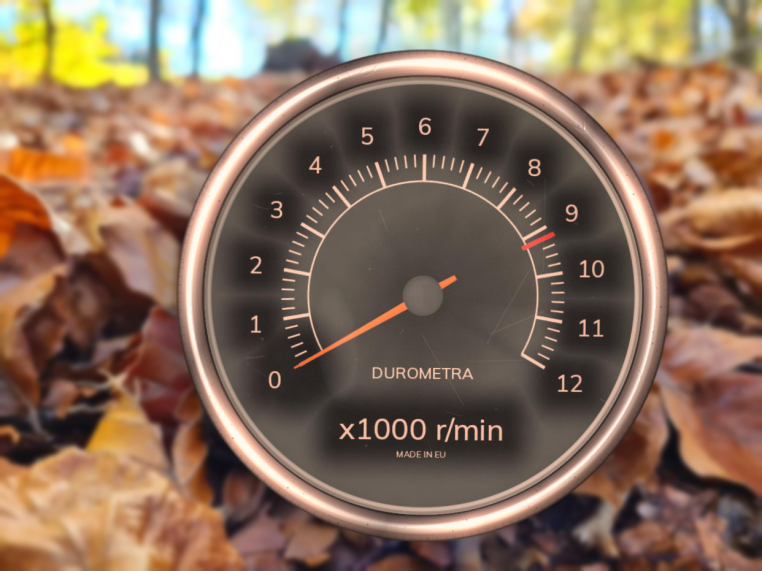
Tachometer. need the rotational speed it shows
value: 0 rpm
